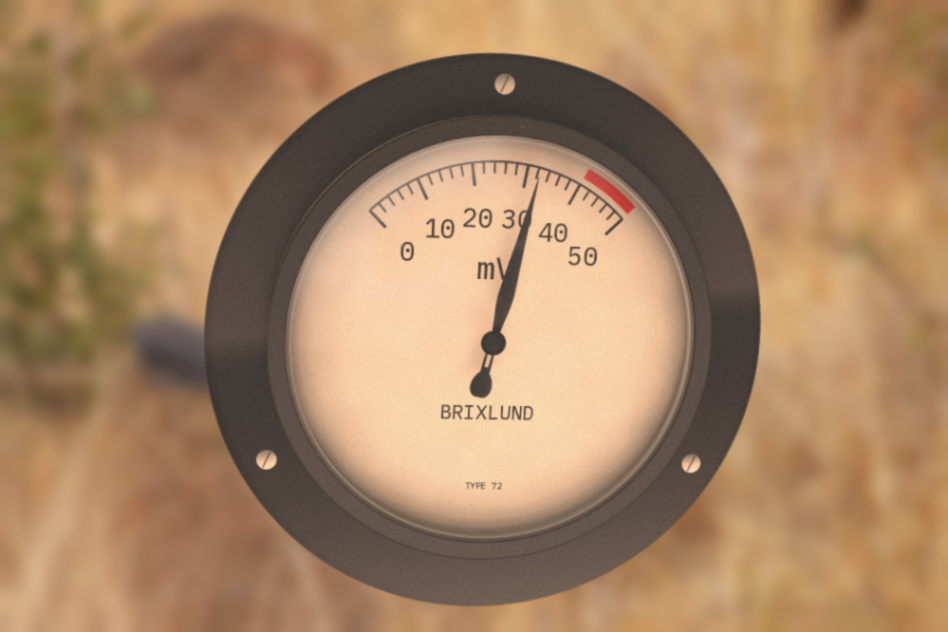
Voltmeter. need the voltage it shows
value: 32 mV
